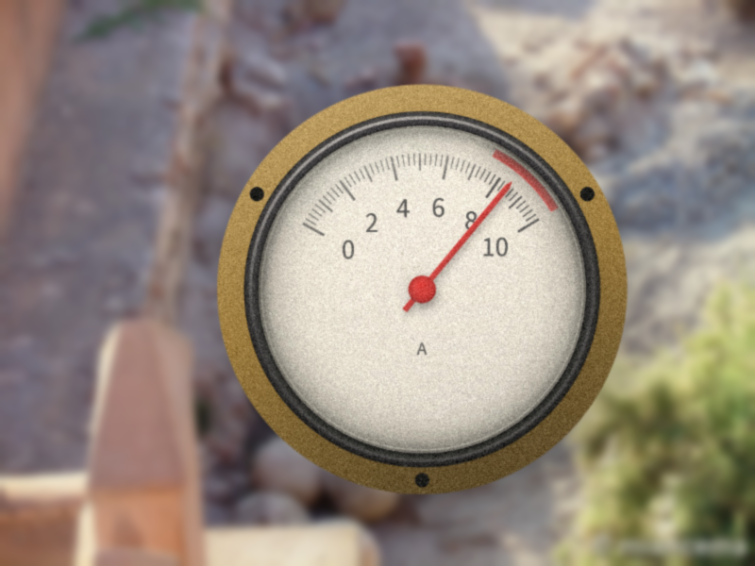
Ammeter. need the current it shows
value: 8.4 A
